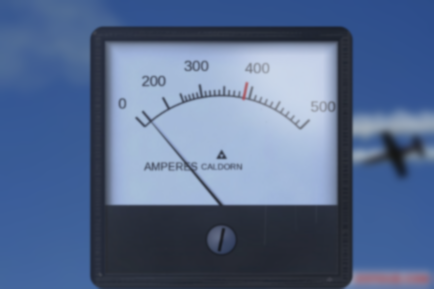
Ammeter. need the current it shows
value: 100 A
